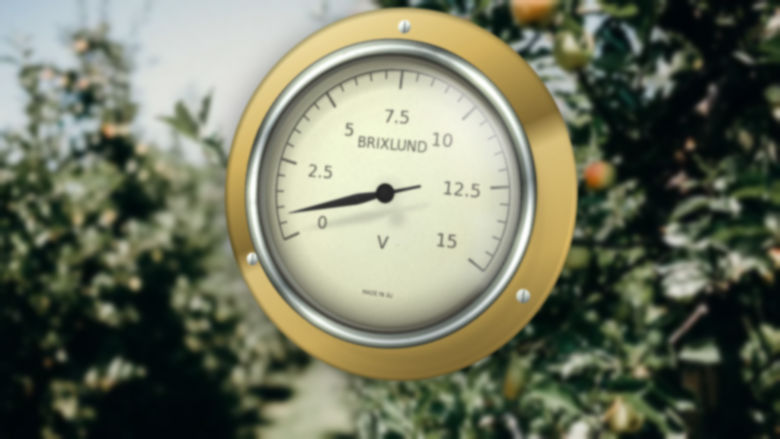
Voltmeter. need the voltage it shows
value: 0.75 V
